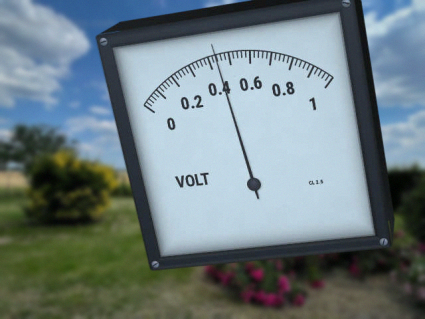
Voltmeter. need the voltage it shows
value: 0.44 V
